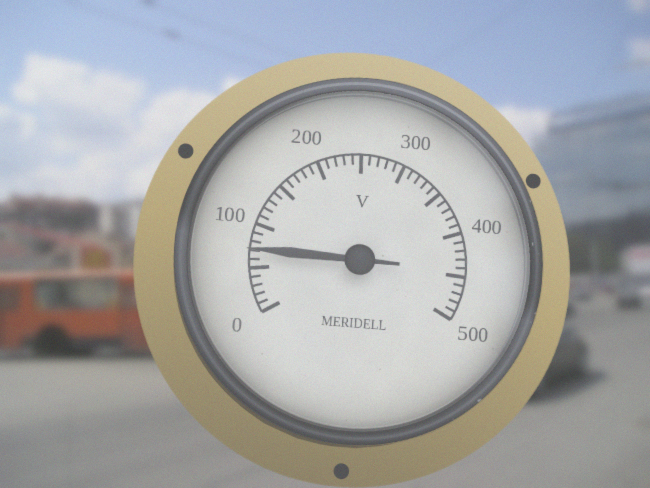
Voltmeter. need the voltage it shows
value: 70 V
